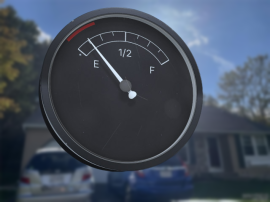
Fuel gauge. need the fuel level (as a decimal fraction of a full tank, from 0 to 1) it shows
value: 0.125
